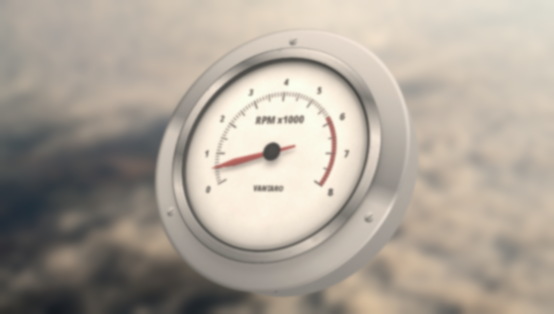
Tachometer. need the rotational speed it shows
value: 500 rpm
